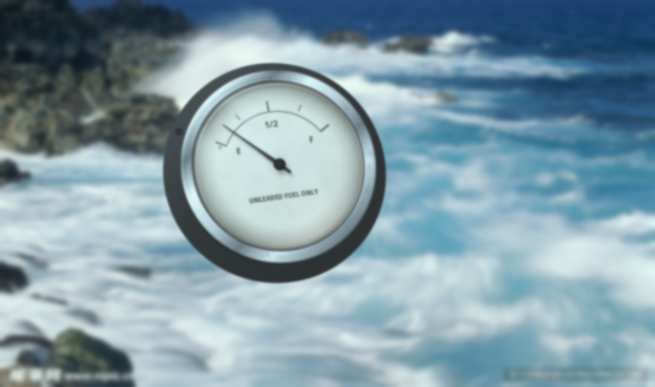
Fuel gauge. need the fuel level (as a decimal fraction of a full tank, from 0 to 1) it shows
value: 0.125
